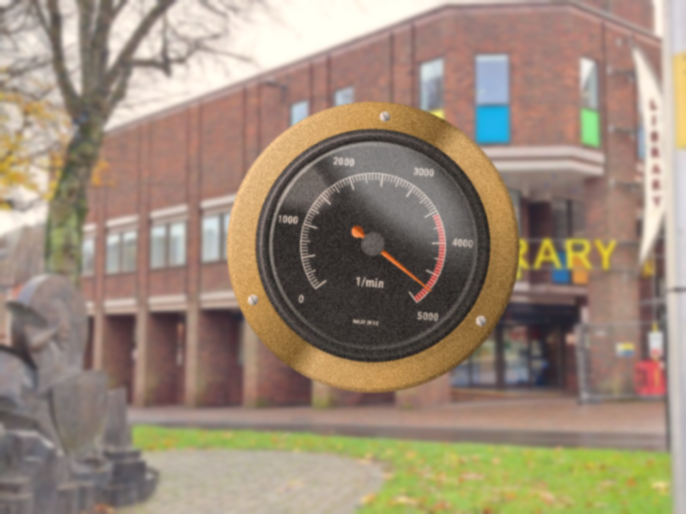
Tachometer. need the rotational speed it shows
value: 4750 rpm
